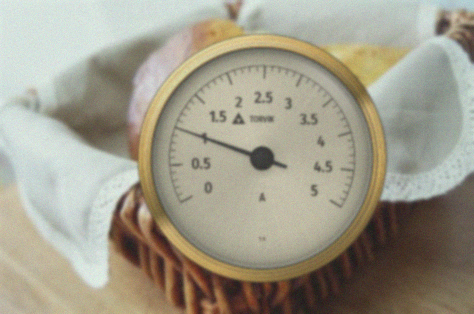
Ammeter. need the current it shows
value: 1 A
